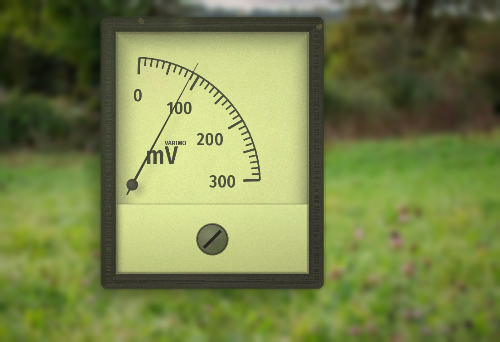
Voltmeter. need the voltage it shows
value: 90 mV
